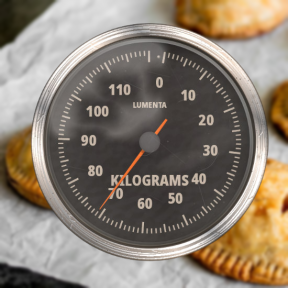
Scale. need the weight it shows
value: 71 kg
